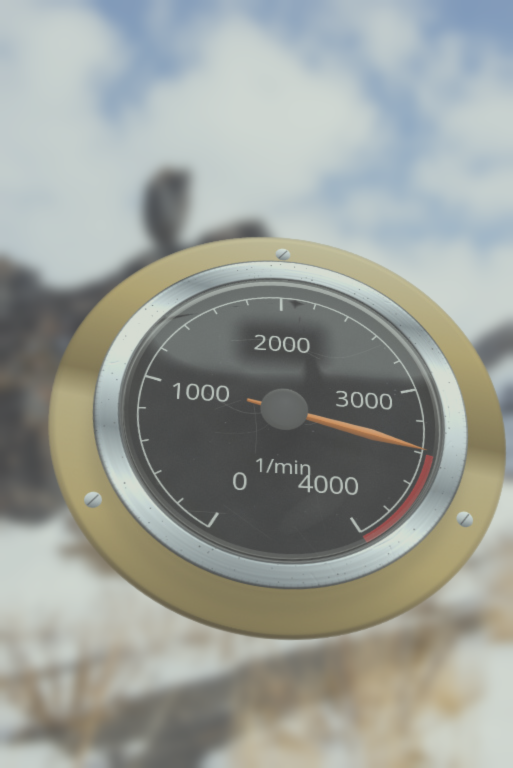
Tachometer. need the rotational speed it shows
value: 3400 rpm
